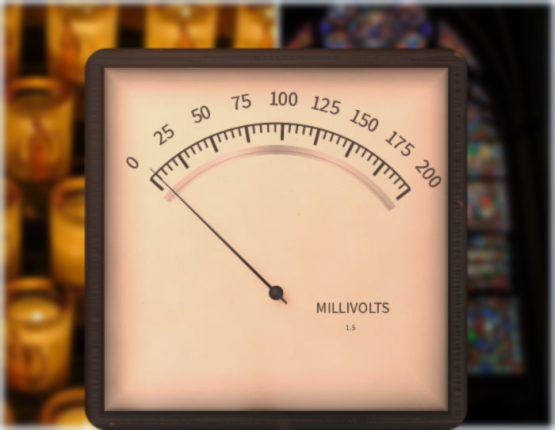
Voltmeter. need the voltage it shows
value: 5 mV
